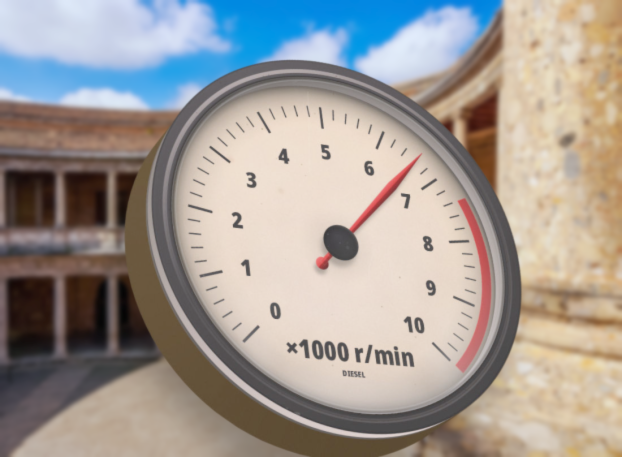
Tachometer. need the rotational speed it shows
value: 6600 rpm
